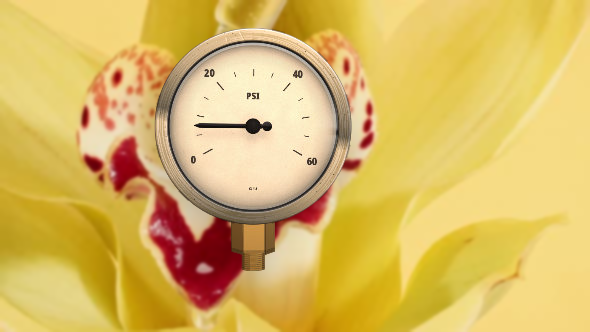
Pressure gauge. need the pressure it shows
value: 7.5 psi
